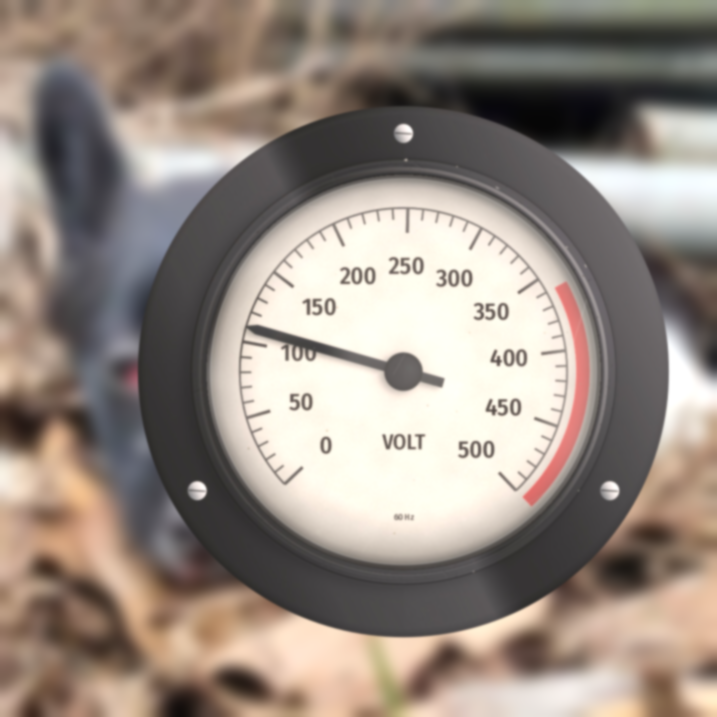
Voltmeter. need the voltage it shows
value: 110 V
